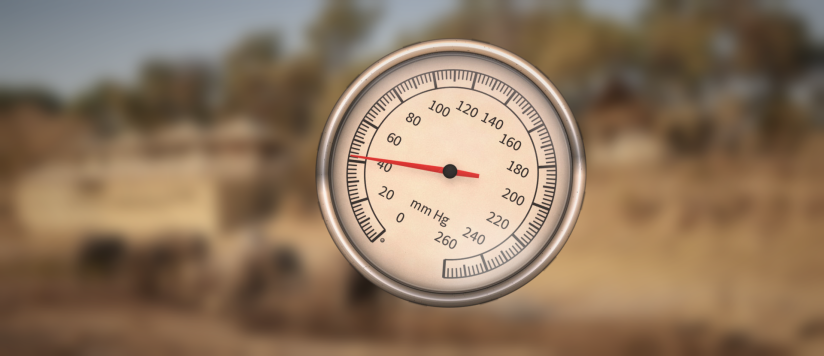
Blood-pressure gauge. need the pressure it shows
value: 42 mmHg
